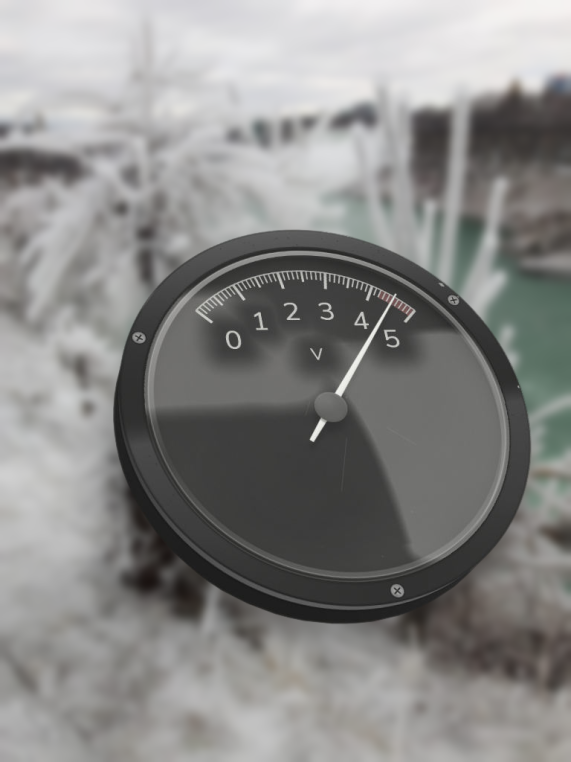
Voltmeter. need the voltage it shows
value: 4.5 V
